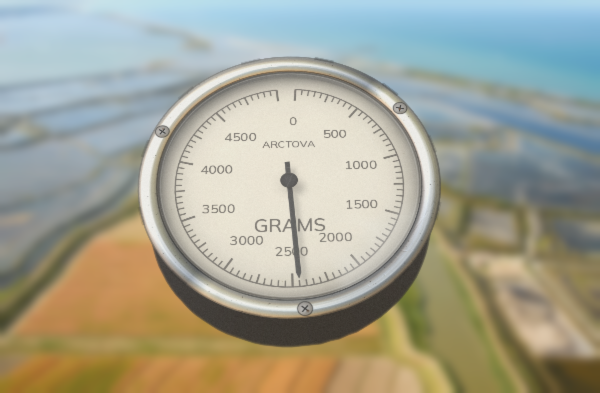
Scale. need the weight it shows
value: 2450 g
